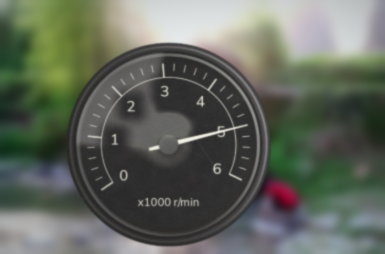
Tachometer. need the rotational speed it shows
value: 5000 rpm
